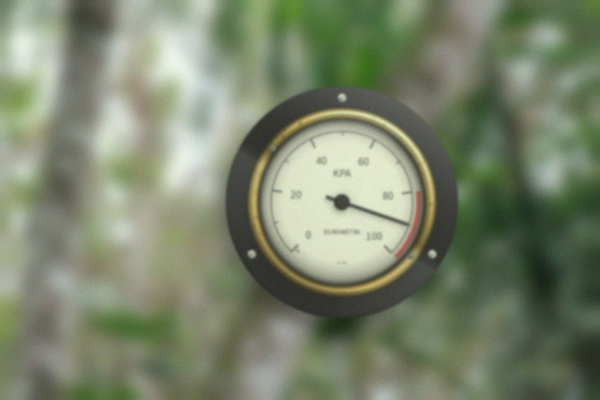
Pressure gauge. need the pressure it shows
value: 90 kPa
